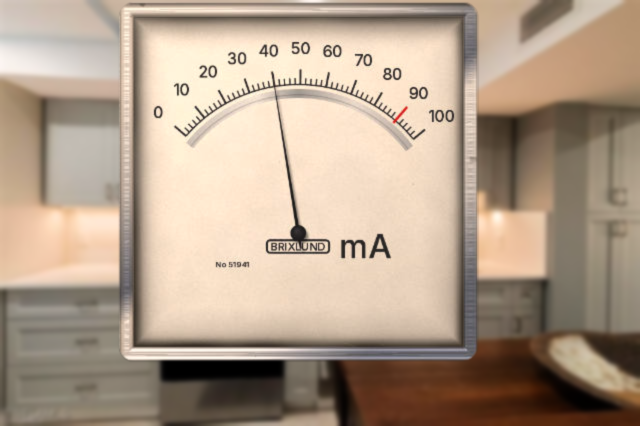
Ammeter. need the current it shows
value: 40 mA
